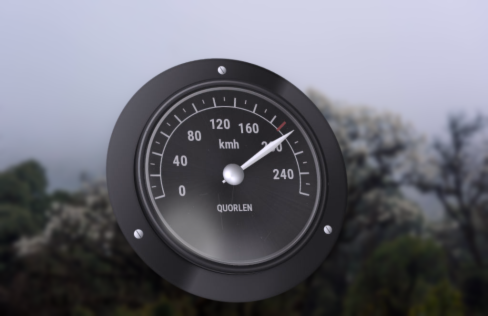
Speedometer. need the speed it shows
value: 200 km/h
